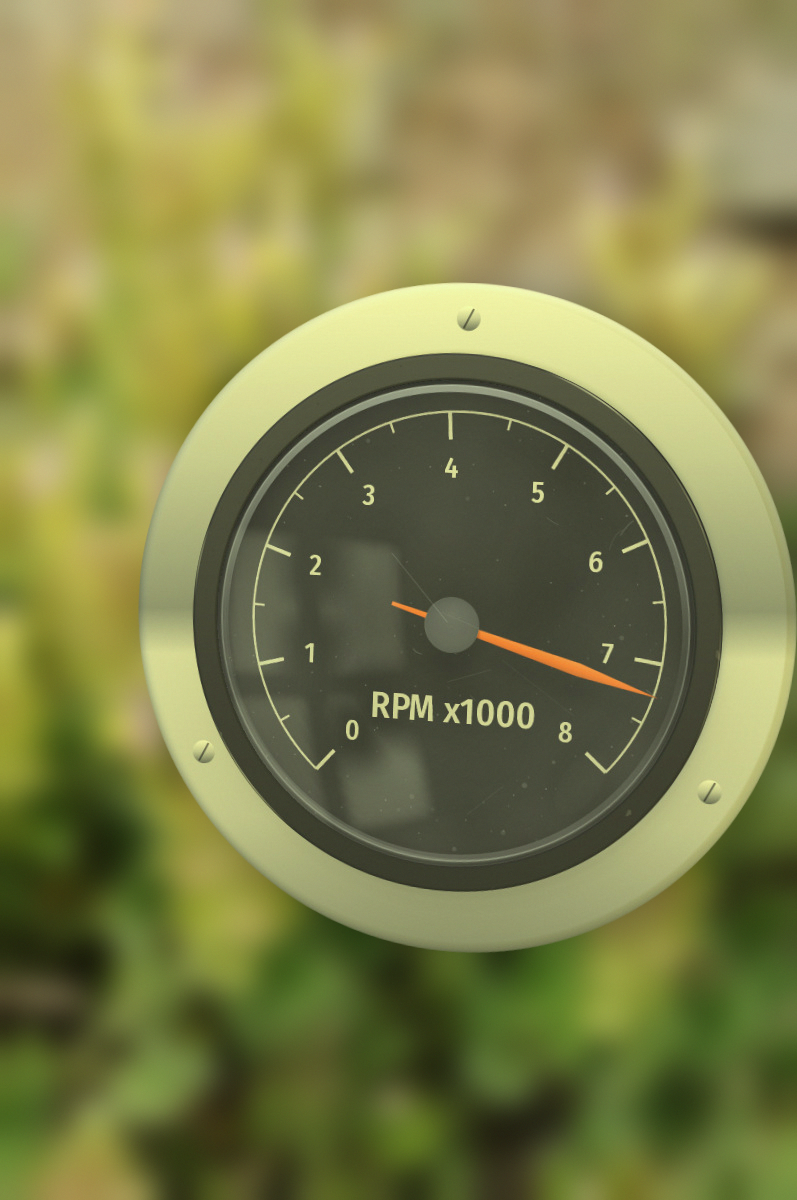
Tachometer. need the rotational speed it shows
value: 7250 rpm
